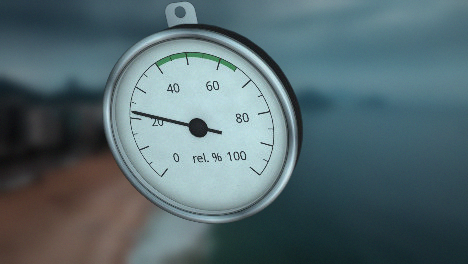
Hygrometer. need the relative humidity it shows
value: 22.5 %
